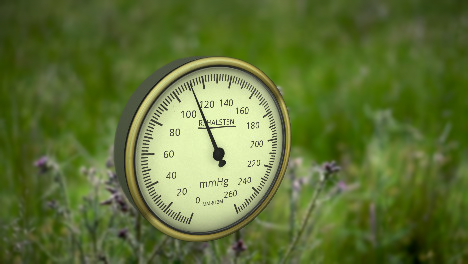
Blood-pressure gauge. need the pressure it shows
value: 110 mmHg
